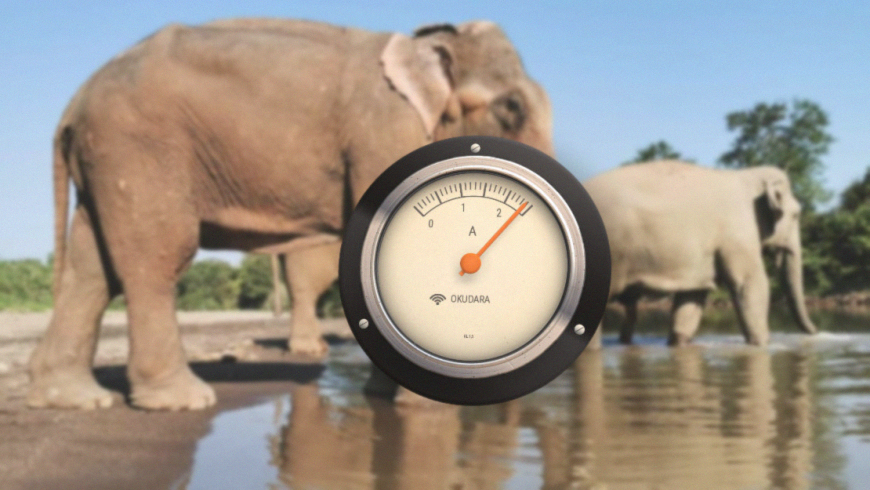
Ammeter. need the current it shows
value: 2.4 A
